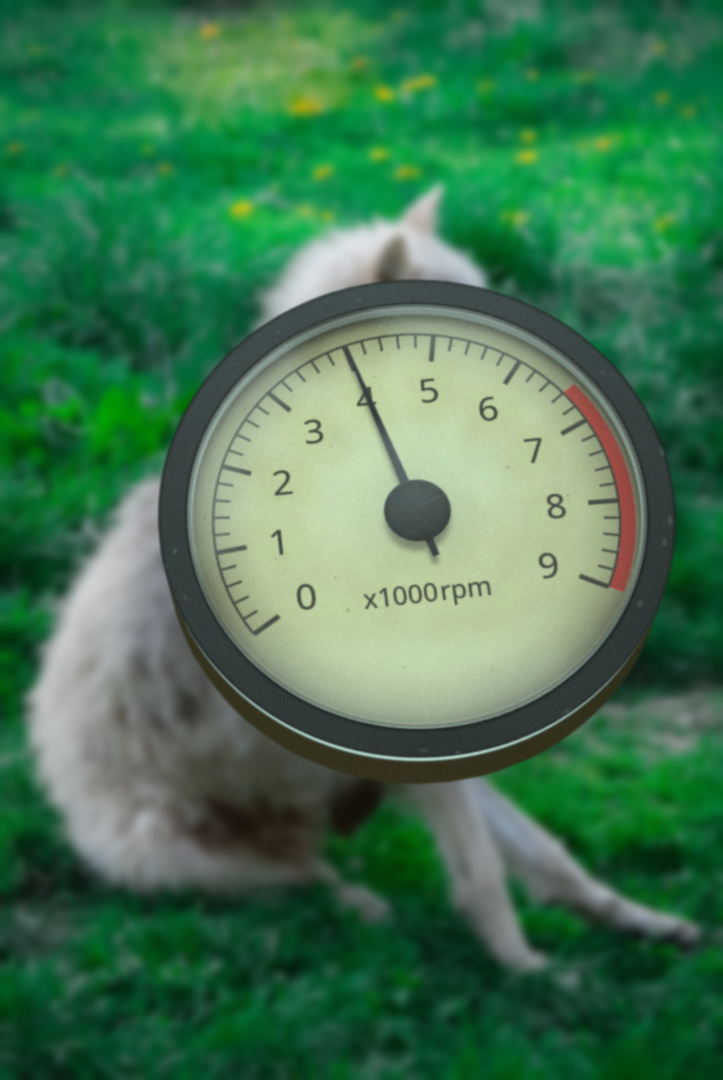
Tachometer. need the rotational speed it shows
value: 4000 rpm
